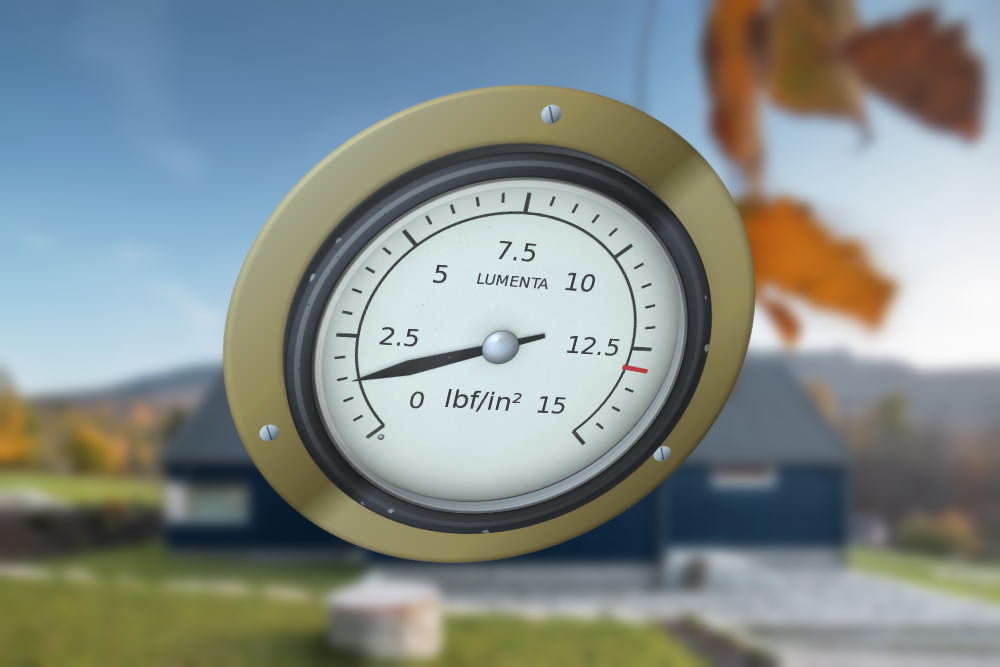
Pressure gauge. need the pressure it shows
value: 1.5 psi
